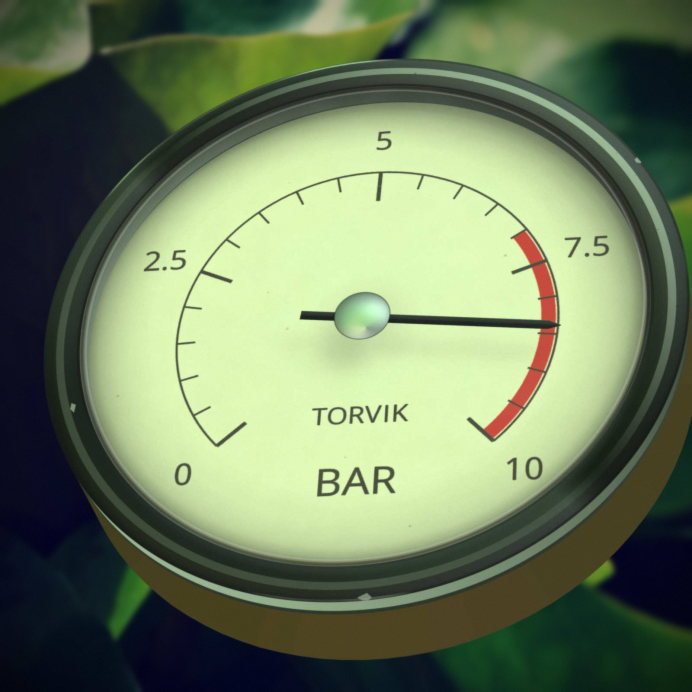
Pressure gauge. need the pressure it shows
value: 8.5 bar
